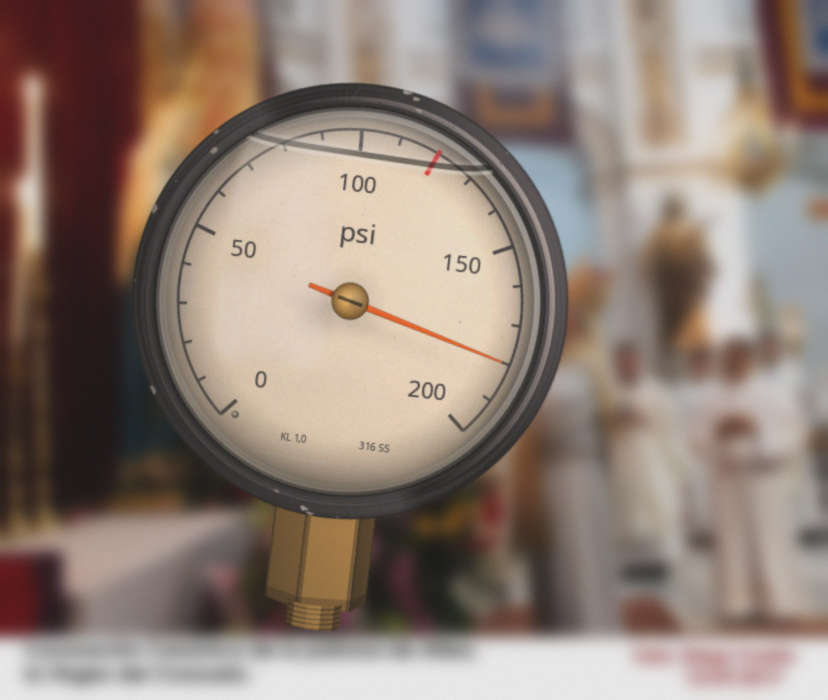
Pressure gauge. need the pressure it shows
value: 180 psi
